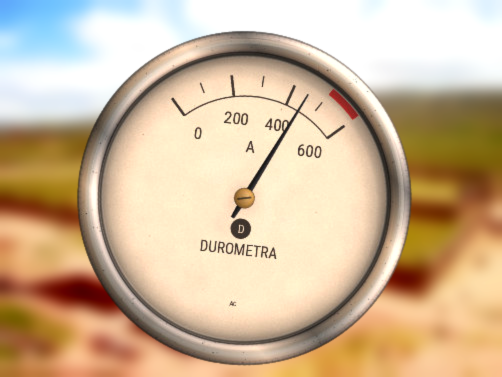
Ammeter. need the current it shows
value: 450 A
